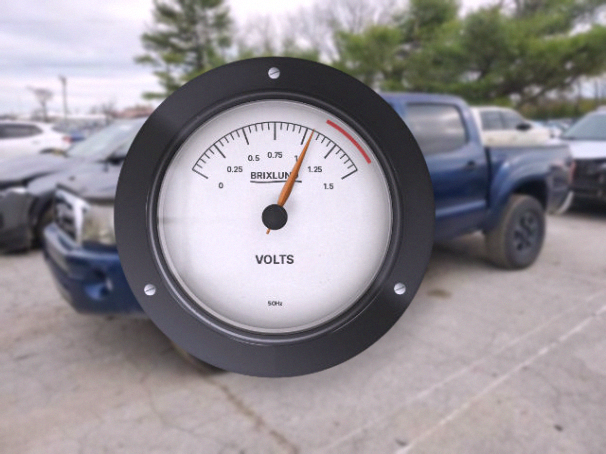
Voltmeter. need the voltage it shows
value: 1.05 V
